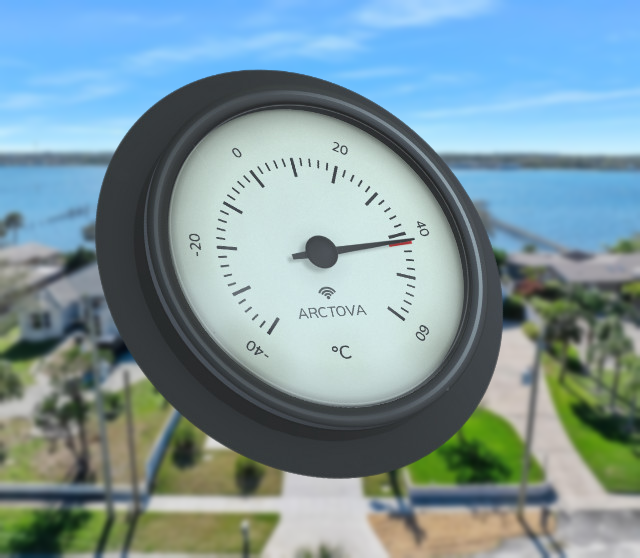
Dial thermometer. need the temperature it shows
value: 42 °C
